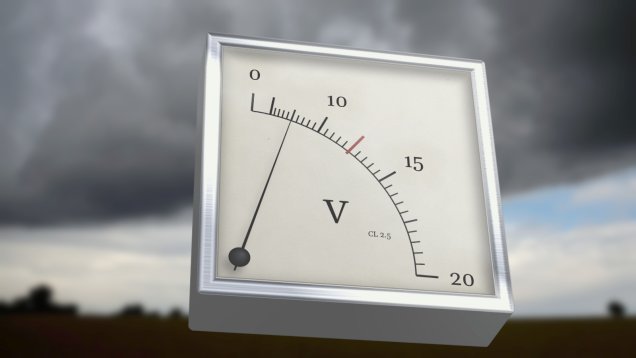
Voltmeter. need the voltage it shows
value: 7.5 V
